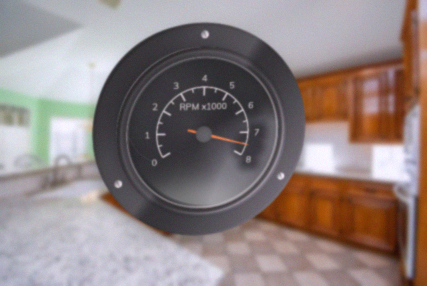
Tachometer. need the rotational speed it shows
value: 7500 rpm
